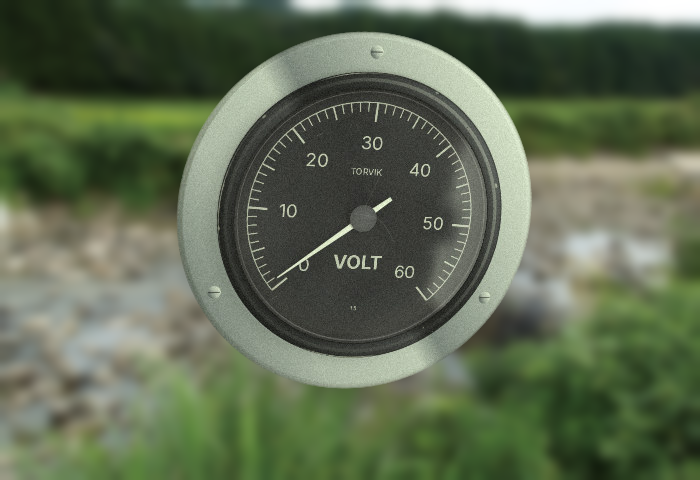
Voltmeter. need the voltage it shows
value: 1 V
